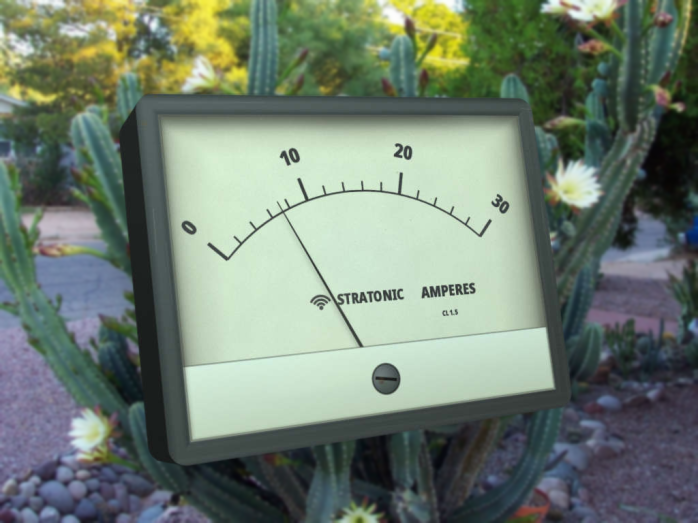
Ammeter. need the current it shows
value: 7 A
